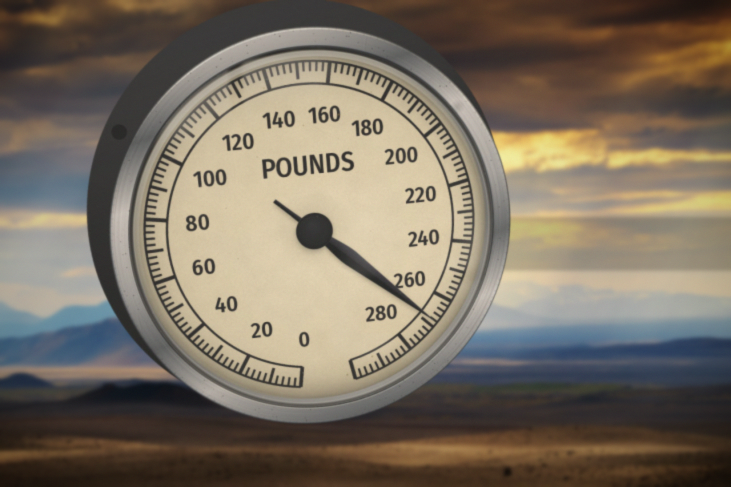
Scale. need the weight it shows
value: 268 lb
